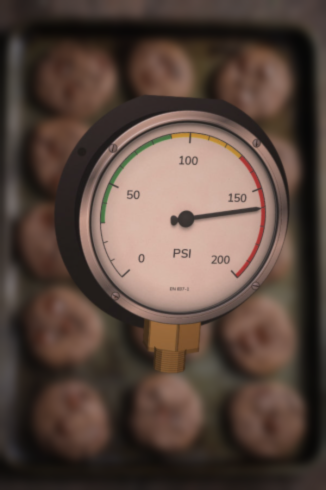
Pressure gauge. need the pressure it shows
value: 160 psi
